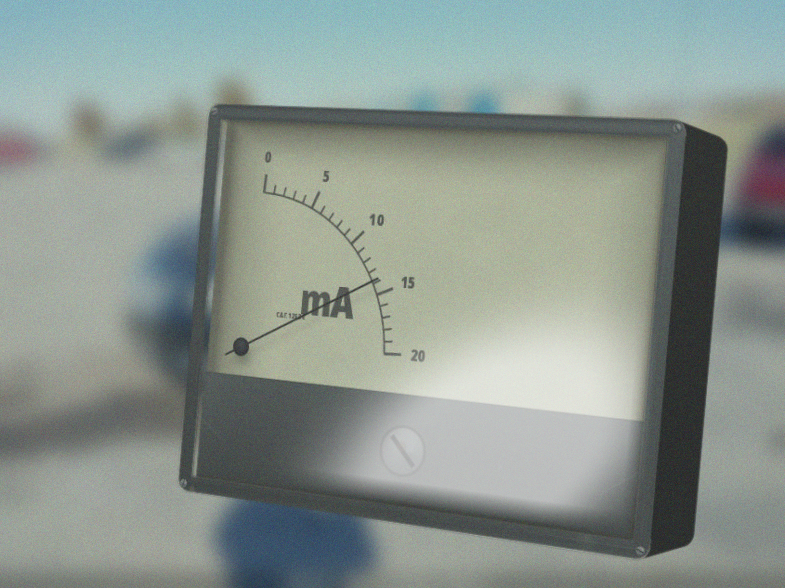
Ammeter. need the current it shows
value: 14 mA
